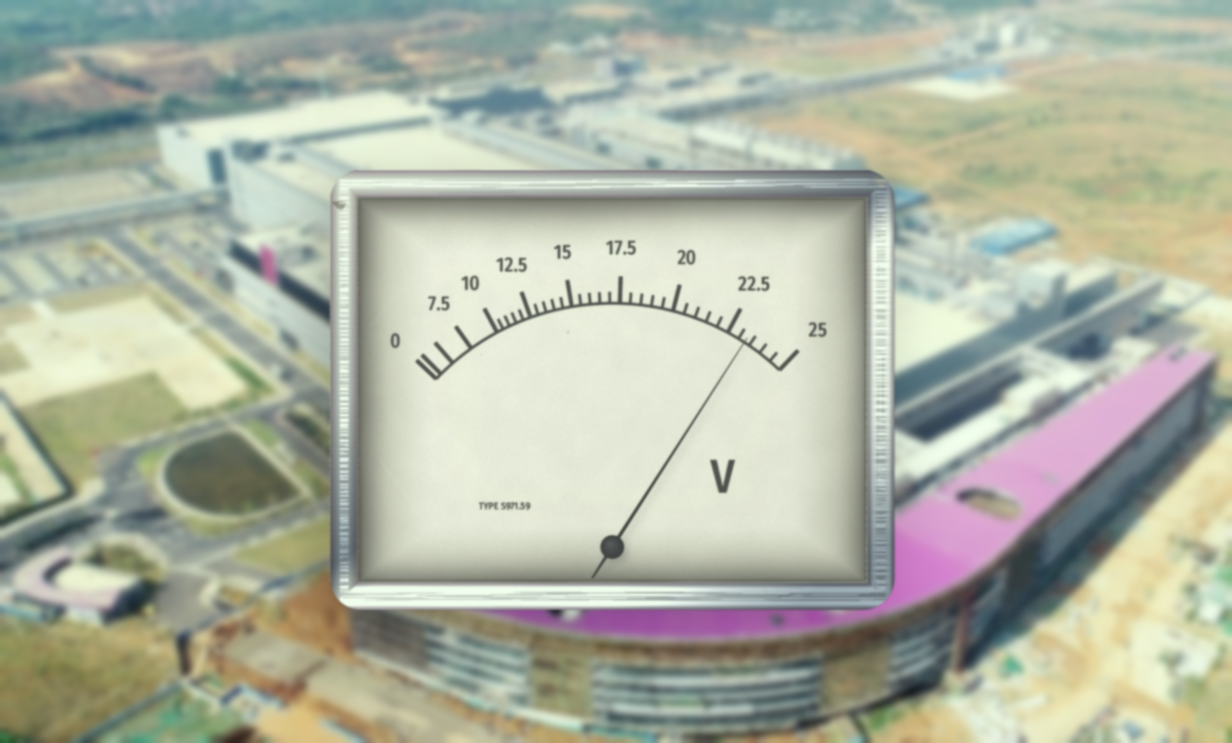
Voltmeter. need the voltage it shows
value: 23.25 V
